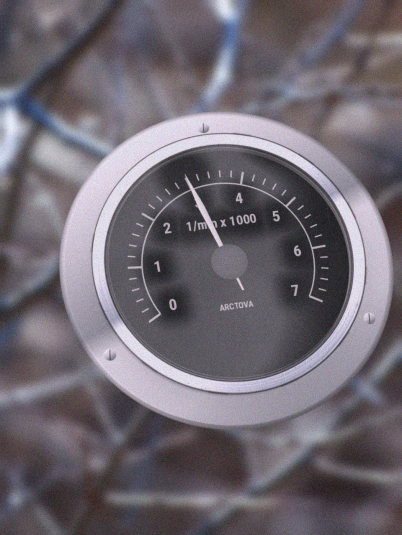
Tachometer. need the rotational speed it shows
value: 3000 rpm
